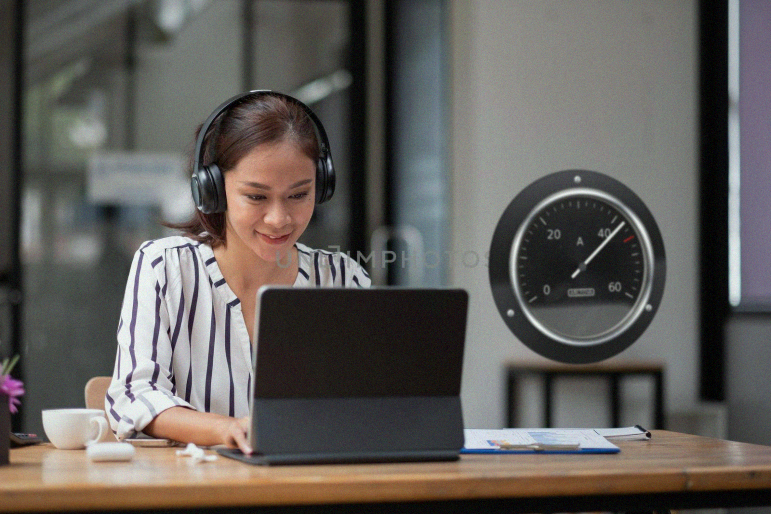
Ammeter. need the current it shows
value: 42 A
